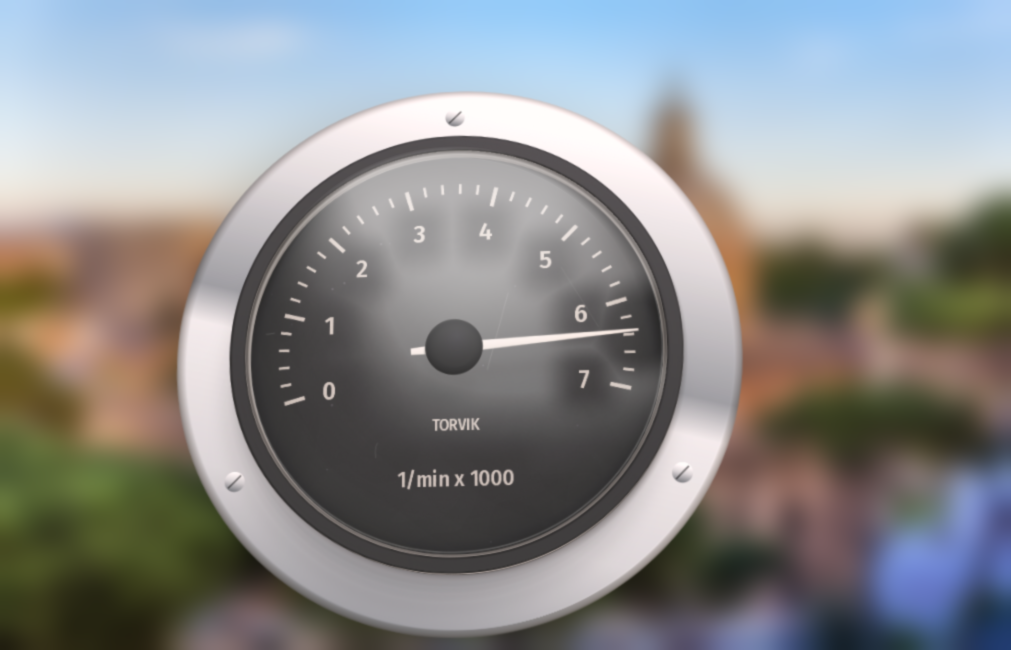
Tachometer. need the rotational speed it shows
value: 6400 rpm
